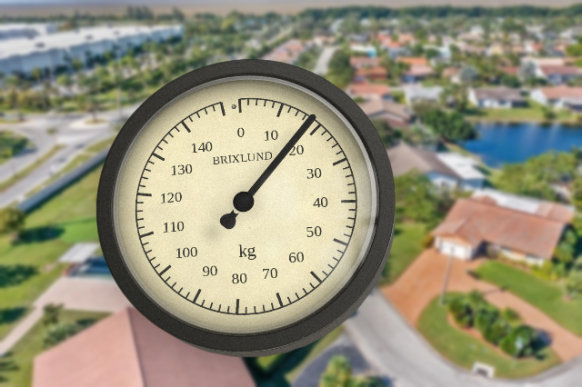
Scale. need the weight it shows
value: 18 kg
